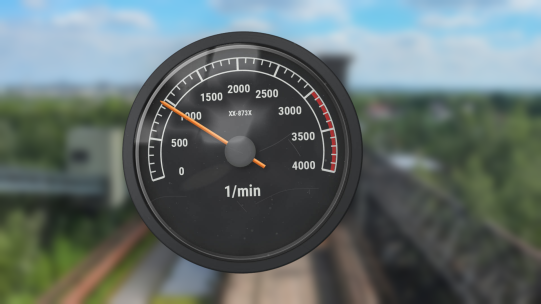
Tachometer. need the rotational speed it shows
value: 950 rpm
